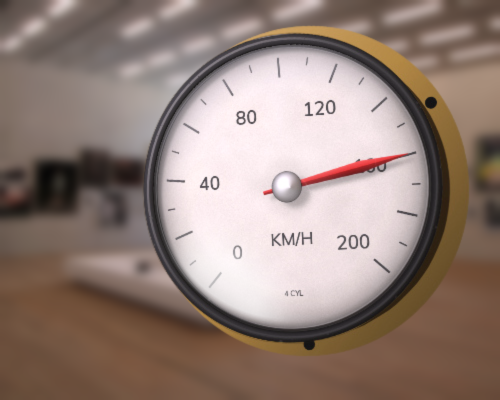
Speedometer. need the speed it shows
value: 160 km/h
